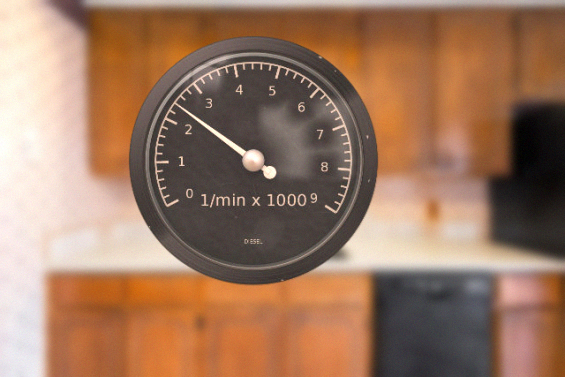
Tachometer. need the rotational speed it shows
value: 2400 rpm
